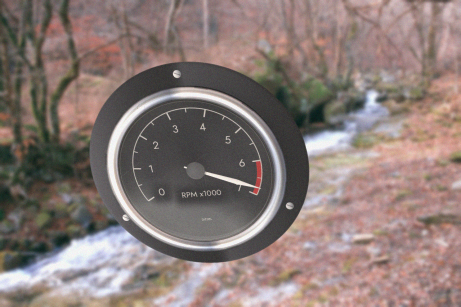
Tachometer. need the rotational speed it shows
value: 6750 rpm
